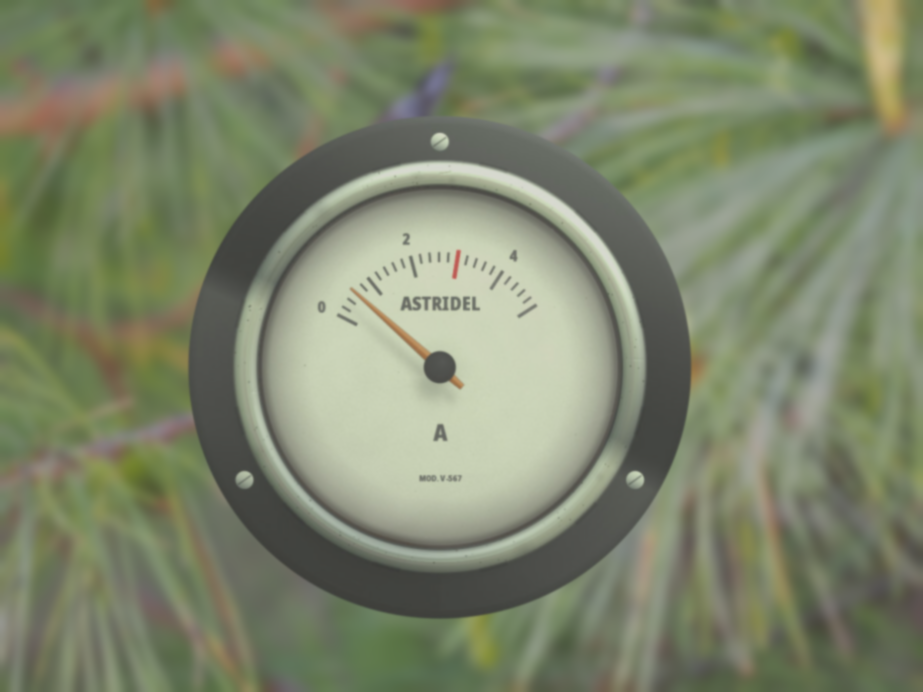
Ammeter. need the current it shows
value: 0.6 A
